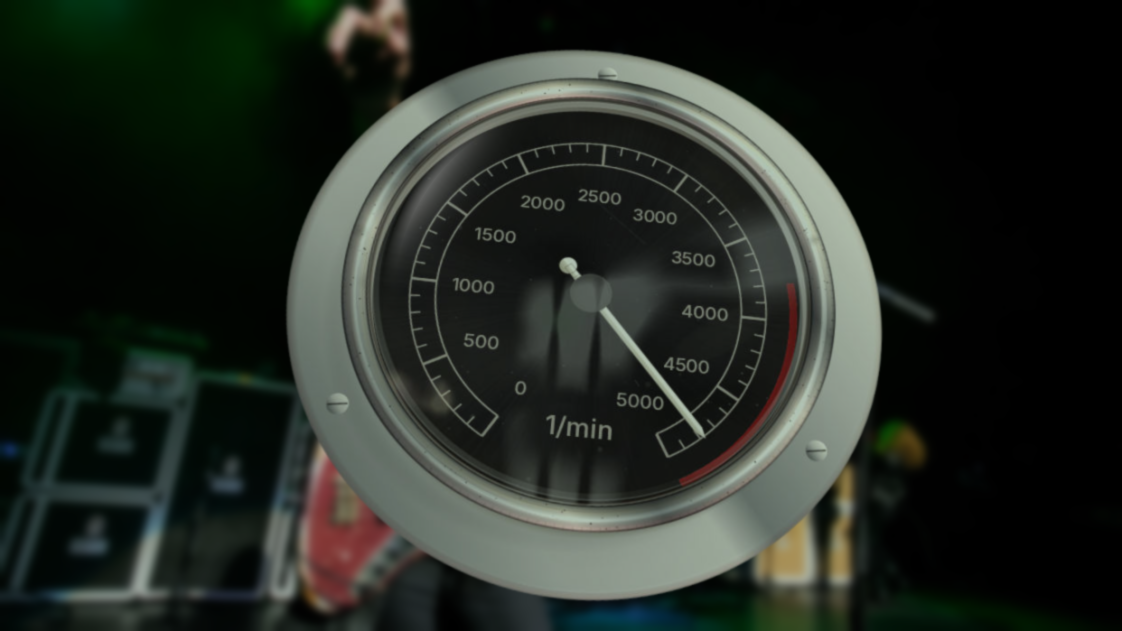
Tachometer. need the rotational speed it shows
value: 4800 rpm
